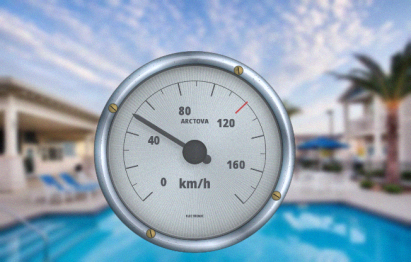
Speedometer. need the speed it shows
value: 50 km/h
